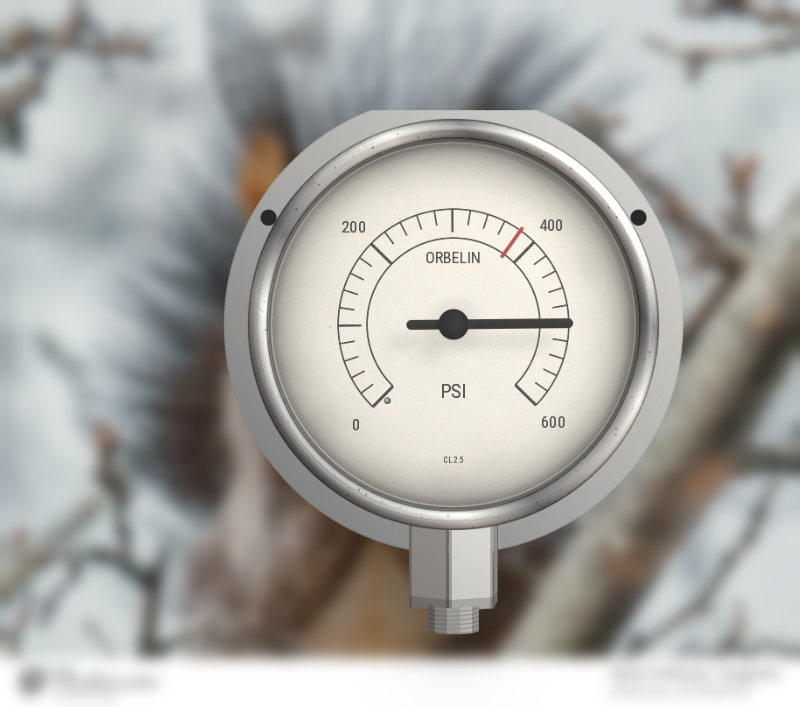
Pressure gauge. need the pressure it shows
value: 500 psi
